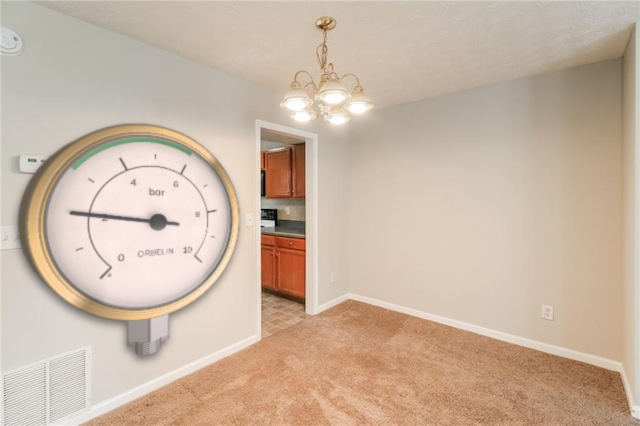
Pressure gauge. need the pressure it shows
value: 2 bar
